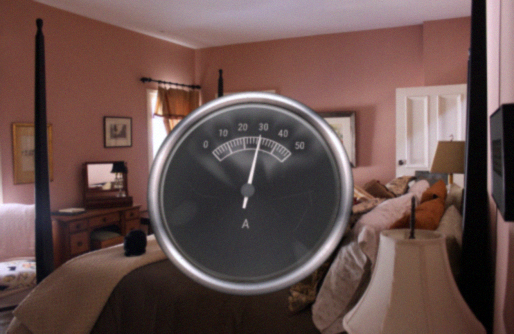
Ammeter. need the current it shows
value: 30 A
